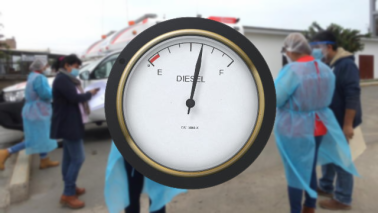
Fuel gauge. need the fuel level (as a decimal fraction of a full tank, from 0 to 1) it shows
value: 0.625
